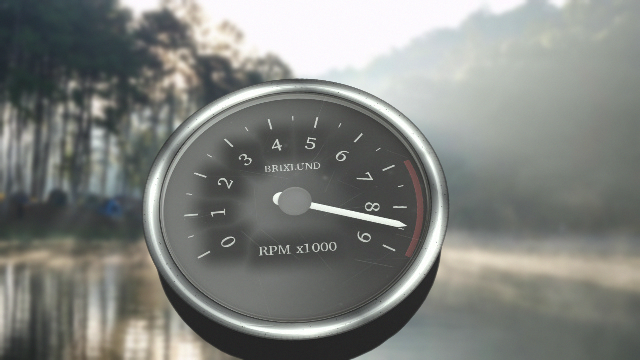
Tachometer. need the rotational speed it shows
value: 8500 rpm
